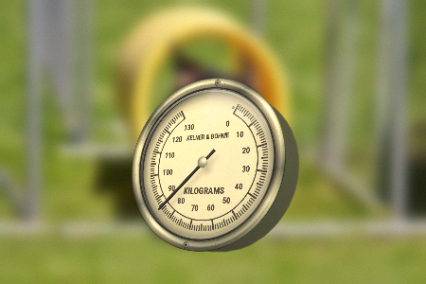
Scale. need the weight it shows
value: 85 kg
